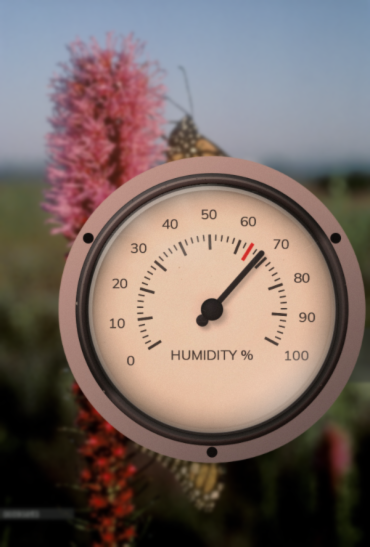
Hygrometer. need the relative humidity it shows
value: 68 %
